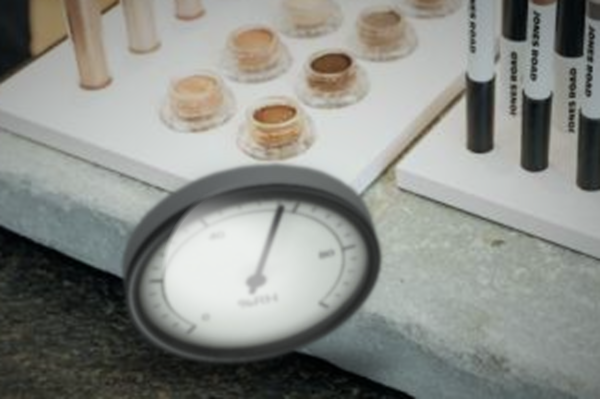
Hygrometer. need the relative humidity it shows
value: 56 %
